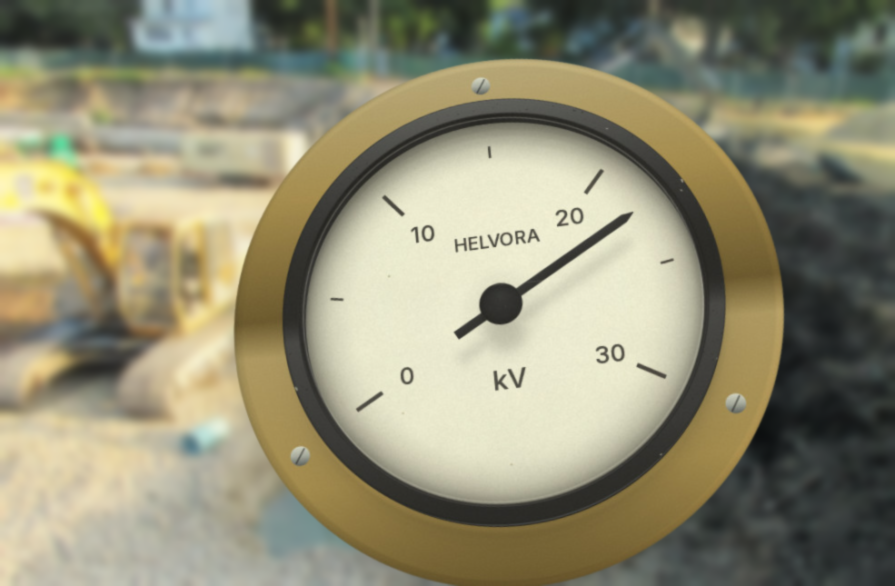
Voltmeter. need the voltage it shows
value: 22.5 kV
